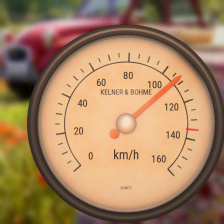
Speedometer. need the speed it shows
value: 107.5 km/h
